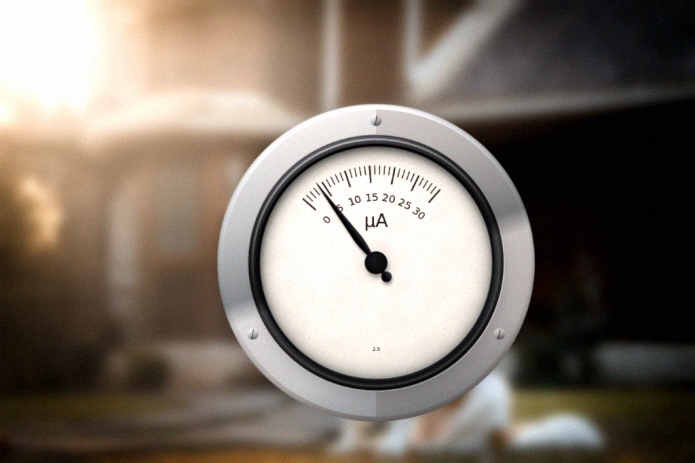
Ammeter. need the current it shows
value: 4 µA
